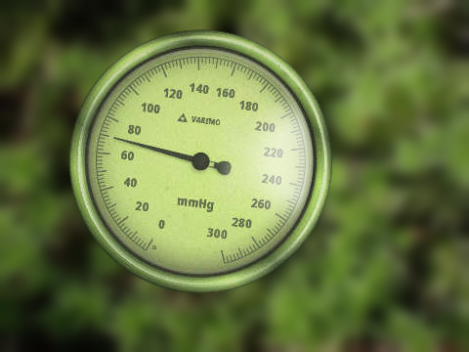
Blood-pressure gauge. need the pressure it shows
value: 70 mmHg
